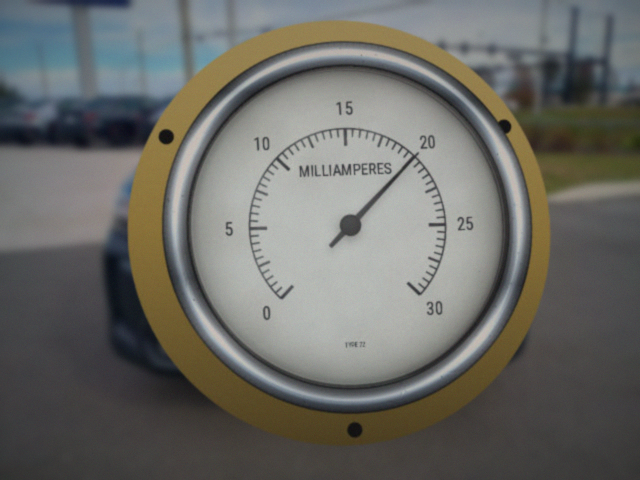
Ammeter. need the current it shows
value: 20 mA
